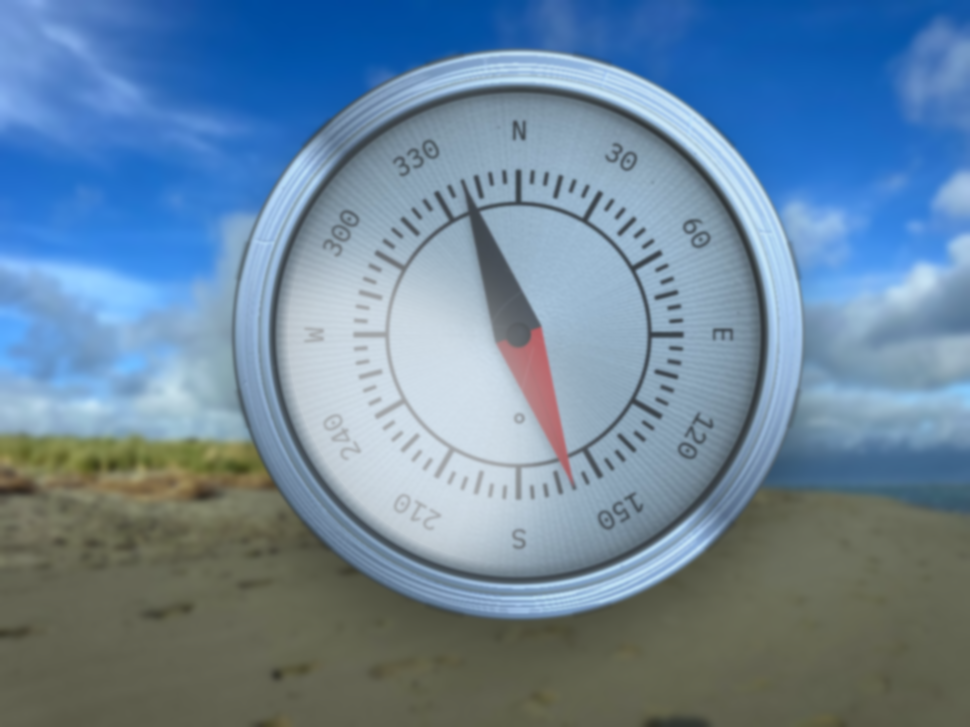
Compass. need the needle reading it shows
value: 160 °
